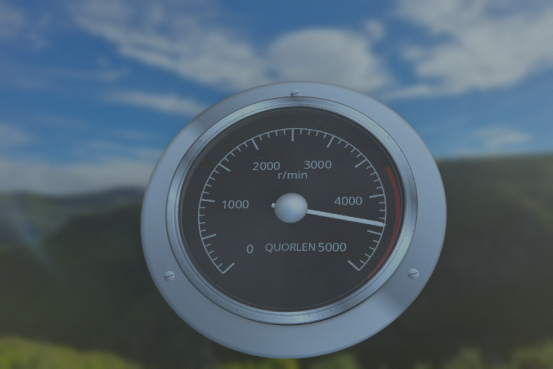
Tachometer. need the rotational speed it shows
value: 4400 rpm
